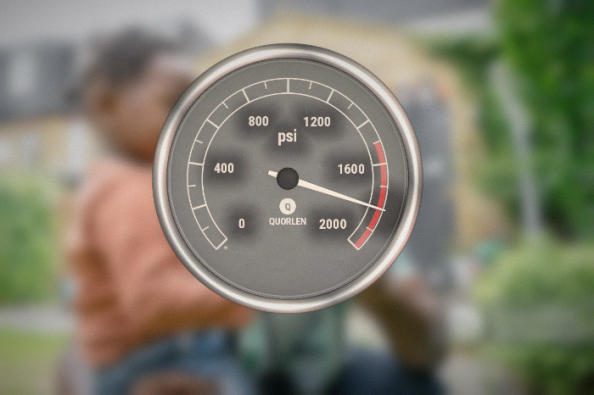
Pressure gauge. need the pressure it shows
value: 1800 psi
